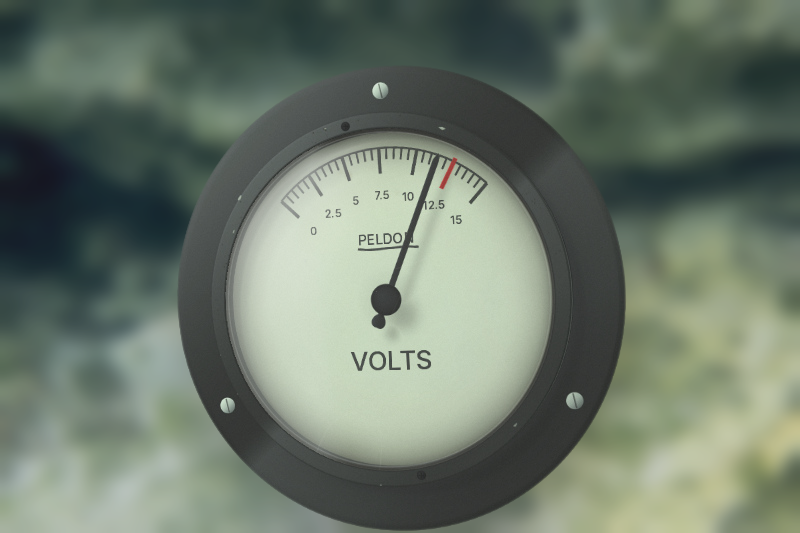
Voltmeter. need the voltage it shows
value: 11.5 V
